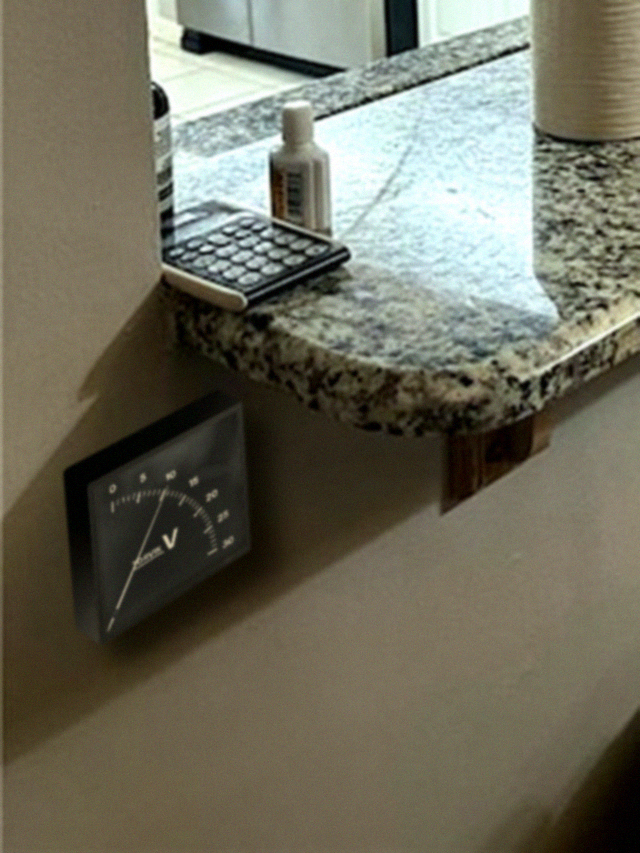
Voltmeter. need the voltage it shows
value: 10 V
